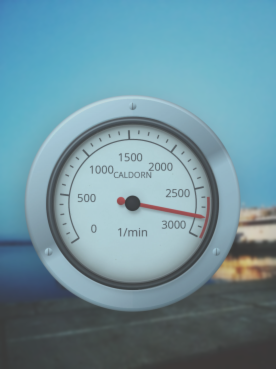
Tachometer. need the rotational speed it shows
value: 2800 rpm
